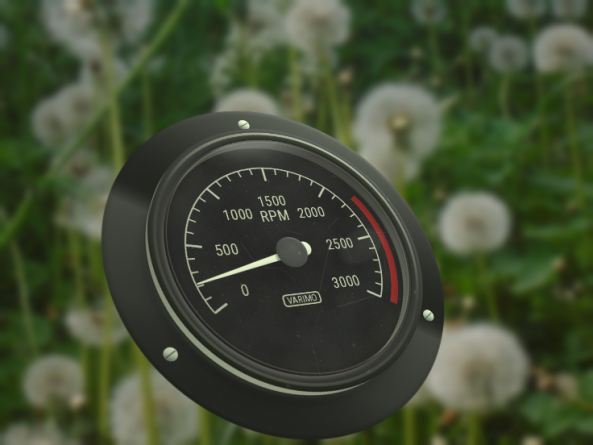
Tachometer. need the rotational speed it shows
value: 200 rpm
